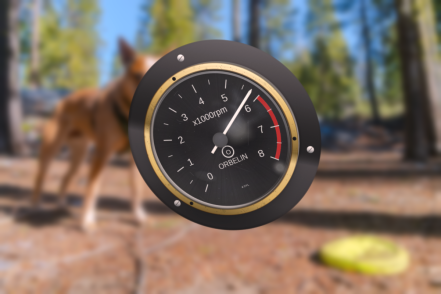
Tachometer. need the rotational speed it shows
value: 5750 rpm
